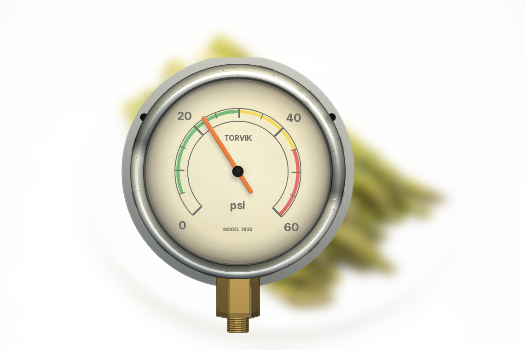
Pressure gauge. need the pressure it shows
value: 22.5 psi
